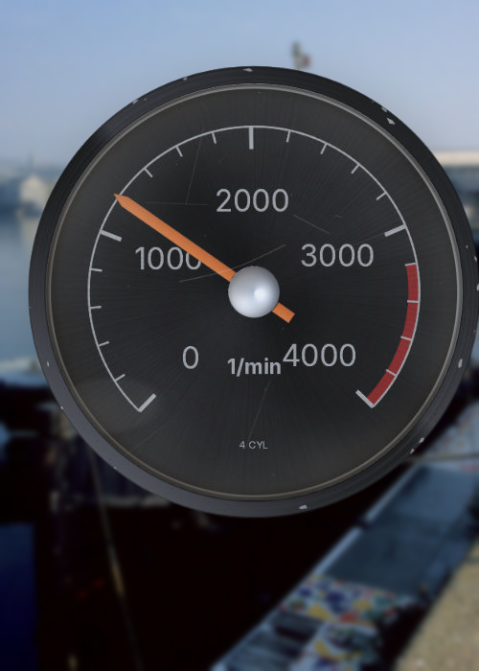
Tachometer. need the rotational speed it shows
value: 1200 rpm
